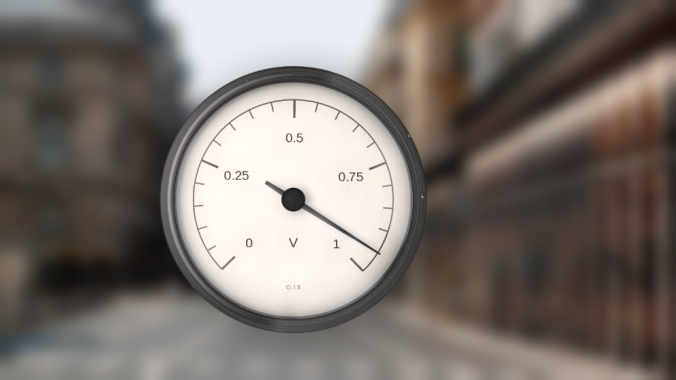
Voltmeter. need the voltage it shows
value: 0.95 V
